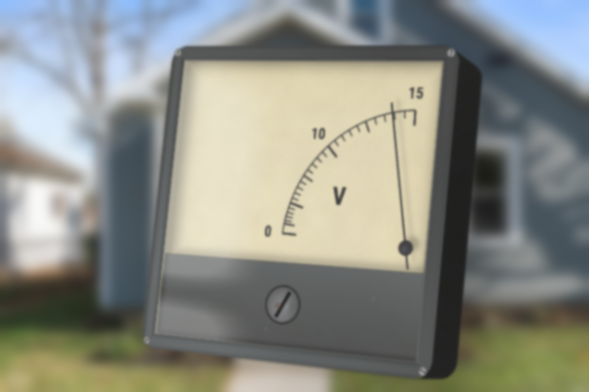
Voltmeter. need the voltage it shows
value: 14 V
